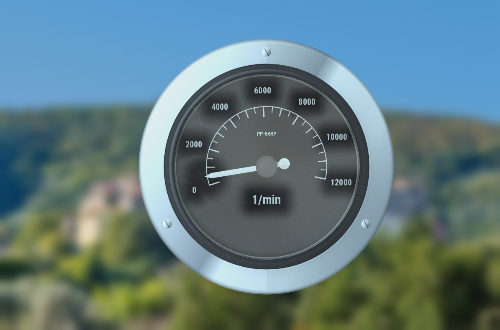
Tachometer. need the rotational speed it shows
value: 500 rpm
